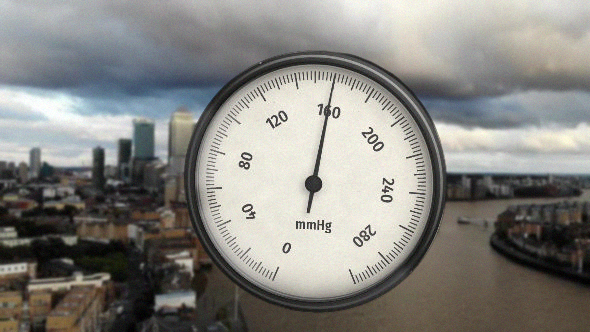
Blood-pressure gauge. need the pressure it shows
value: 160 mmHg
